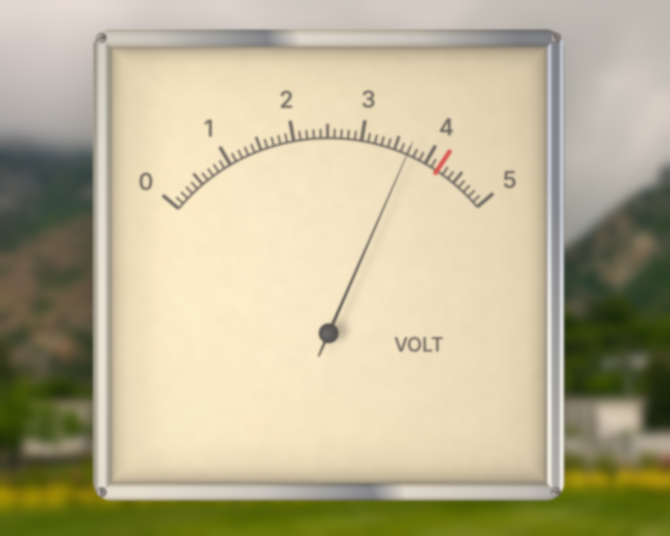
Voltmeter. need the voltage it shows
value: 3.7 V
